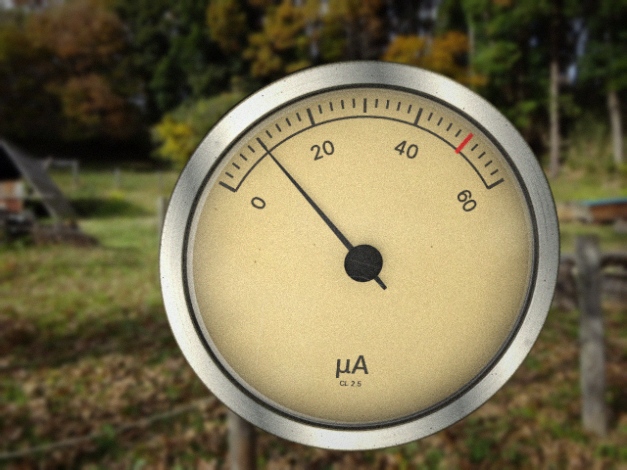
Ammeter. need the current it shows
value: 10 µA
